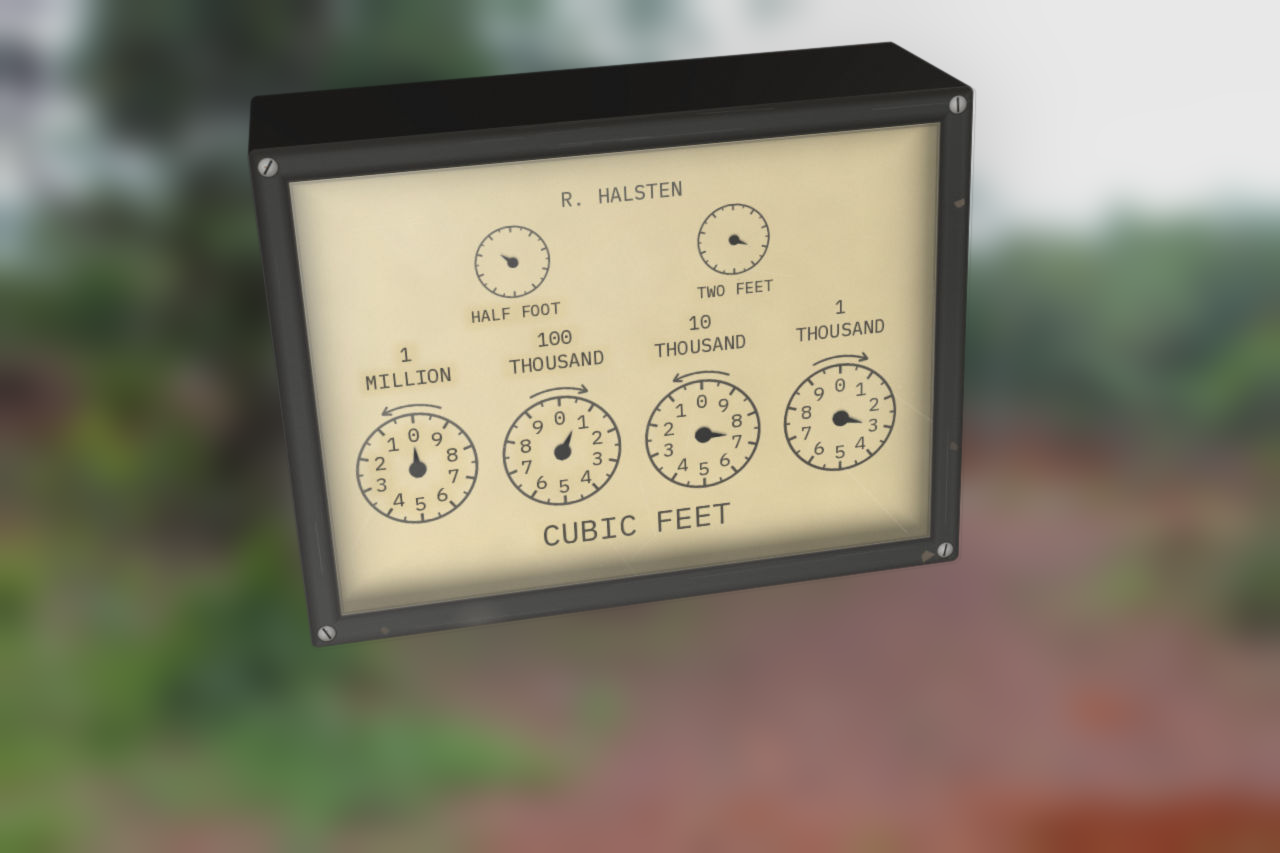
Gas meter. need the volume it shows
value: 7300 ft³
